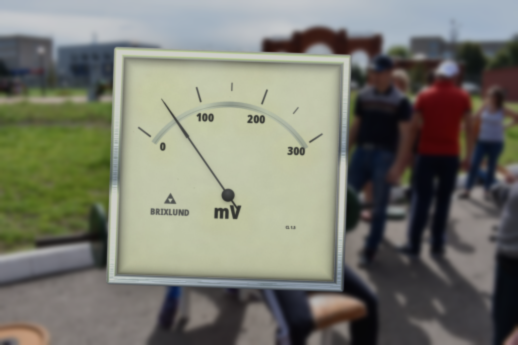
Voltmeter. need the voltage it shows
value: 50 mV
